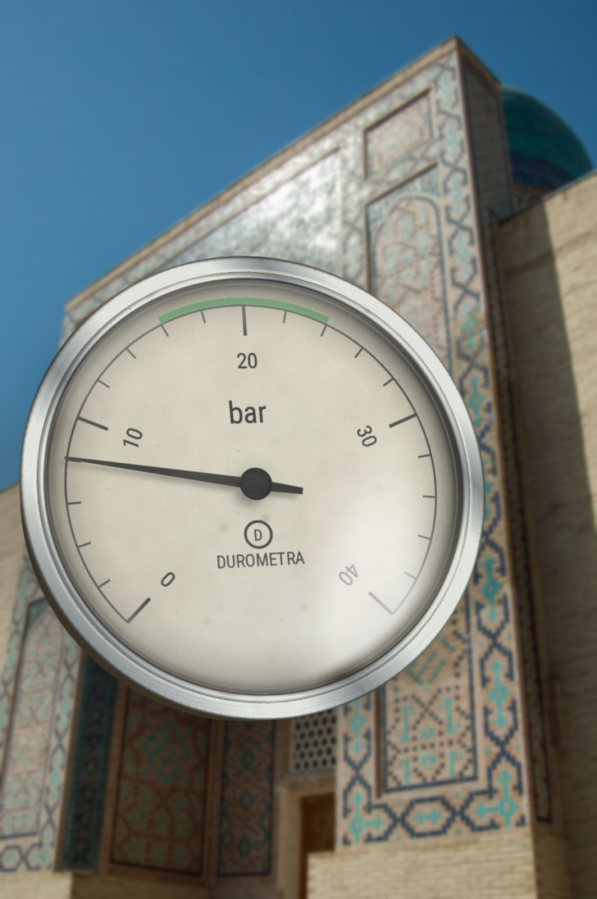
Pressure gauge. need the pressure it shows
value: 8 bar
